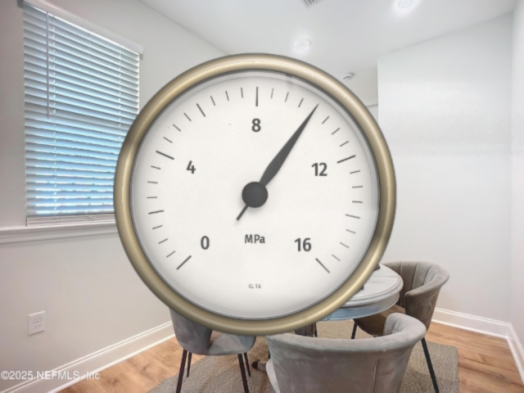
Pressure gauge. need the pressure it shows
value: 10 MPa
